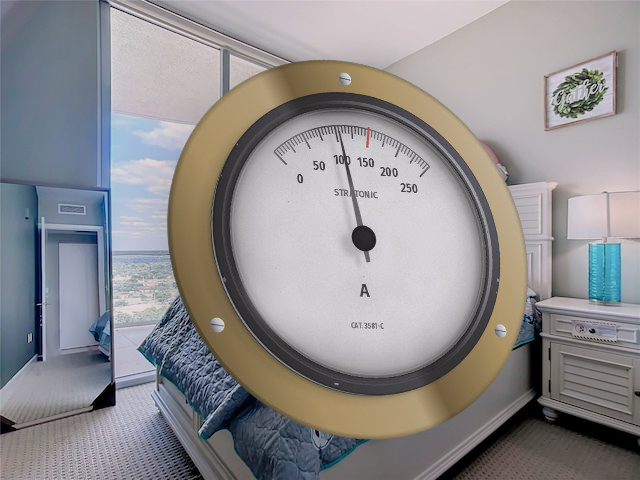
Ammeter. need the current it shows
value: 100 A
